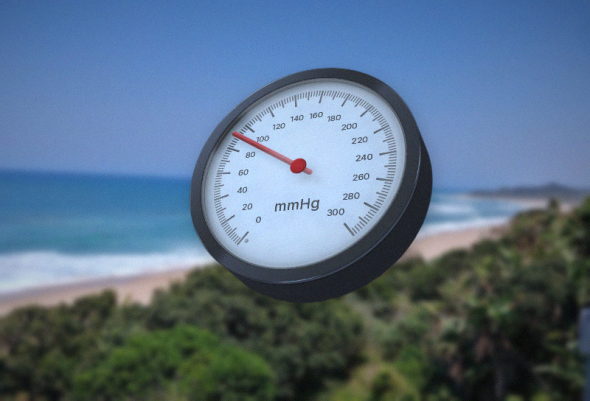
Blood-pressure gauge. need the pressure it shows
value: 90 mmHg
